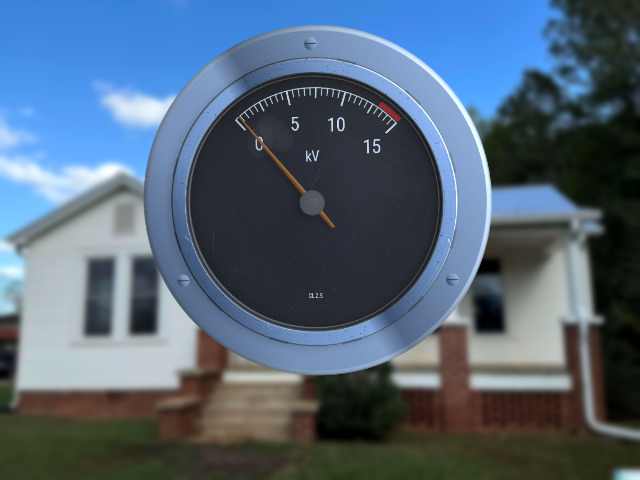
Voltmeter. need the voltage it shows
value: 0.5 kV
